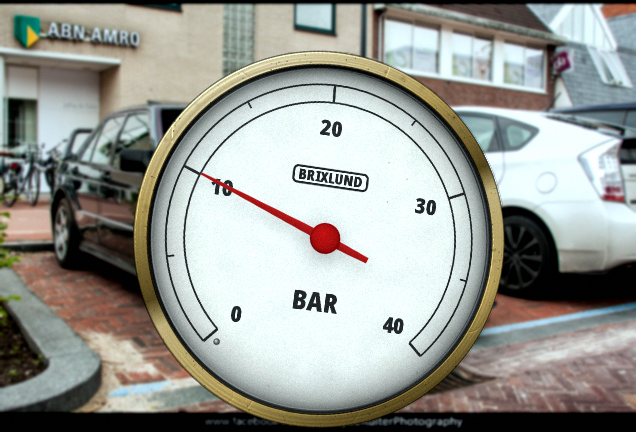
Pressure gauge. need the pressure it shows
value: 10 bar
